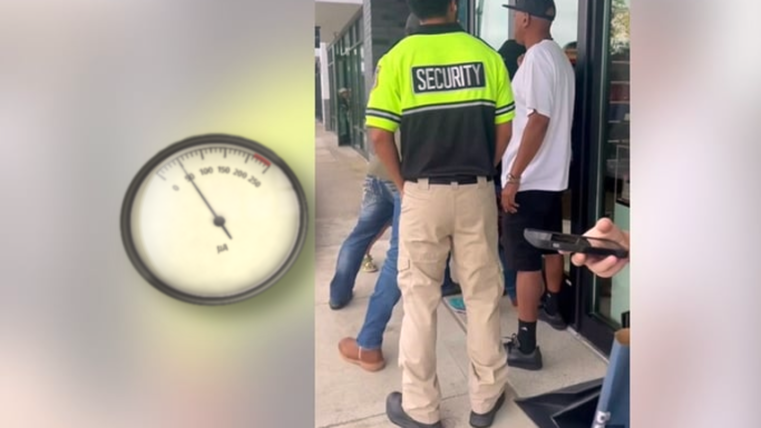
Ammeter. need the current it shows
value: 50 µA
